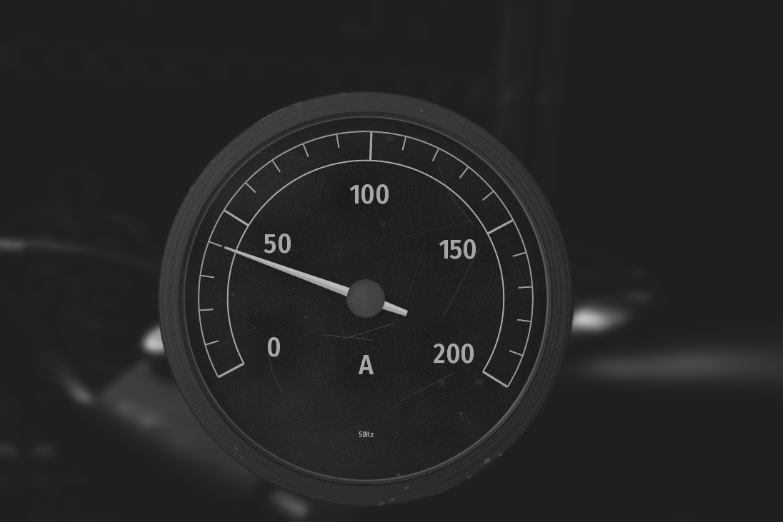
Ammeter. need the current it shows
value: 40 A
